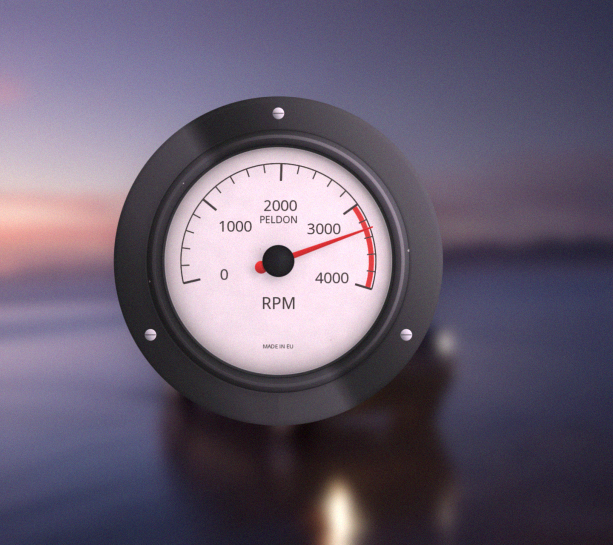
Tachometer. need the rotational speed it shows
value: 3300 rpm
